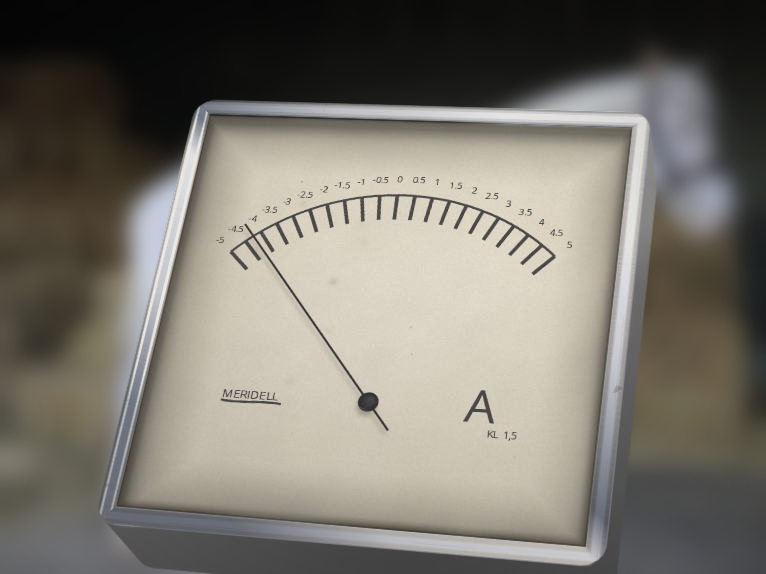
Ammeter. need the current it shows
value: -4.25 A
